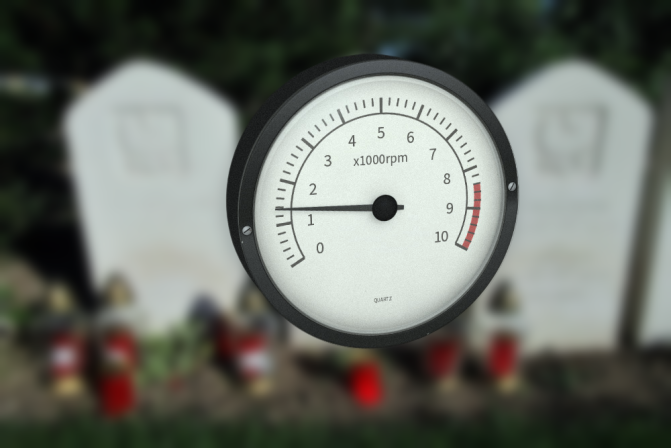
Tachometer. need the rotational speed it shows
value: 1400 rpm
